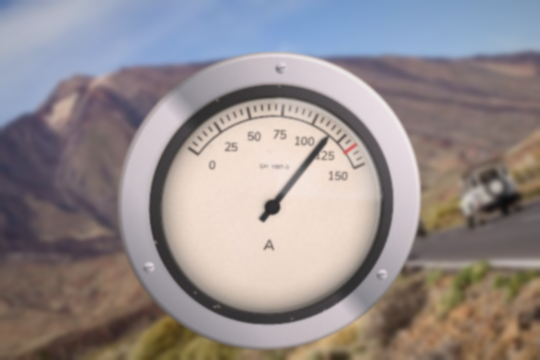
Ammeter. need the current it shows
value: 115 A
